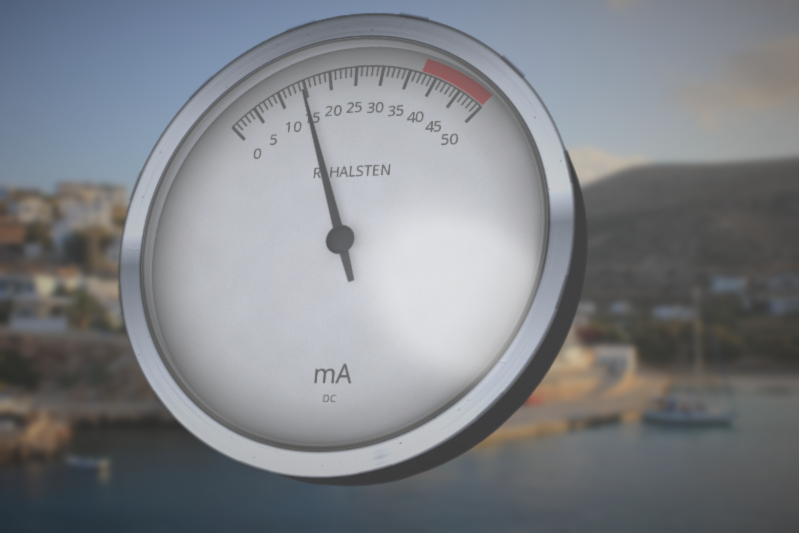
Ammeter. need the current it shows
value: 15 mA
